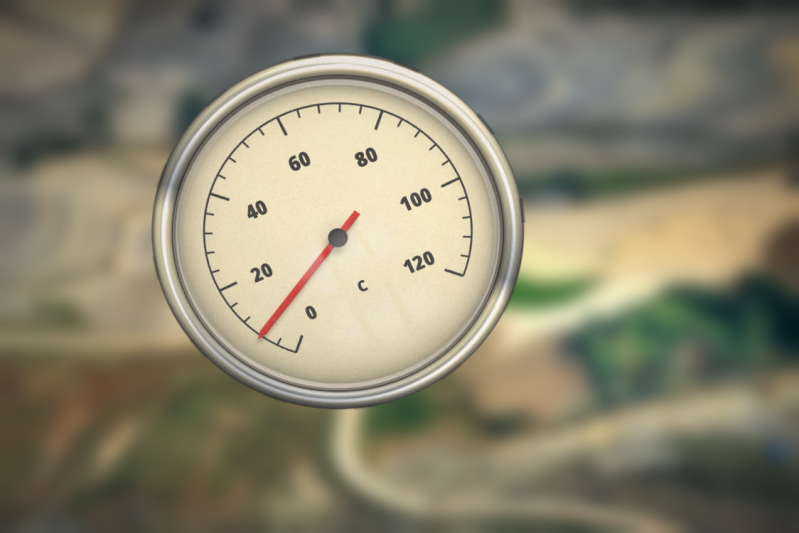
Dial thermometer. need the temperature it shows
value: 8 °C
